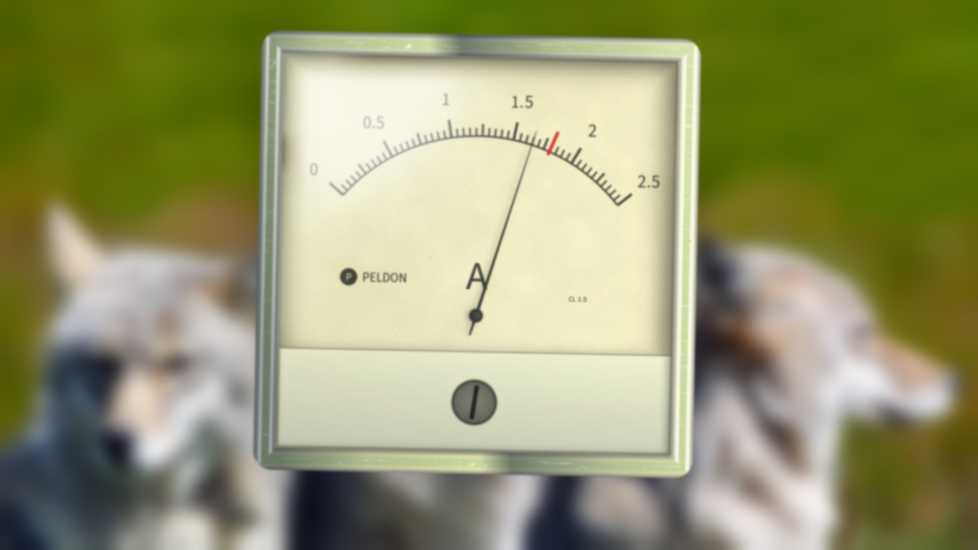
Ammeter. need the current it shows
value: 1.65 A
